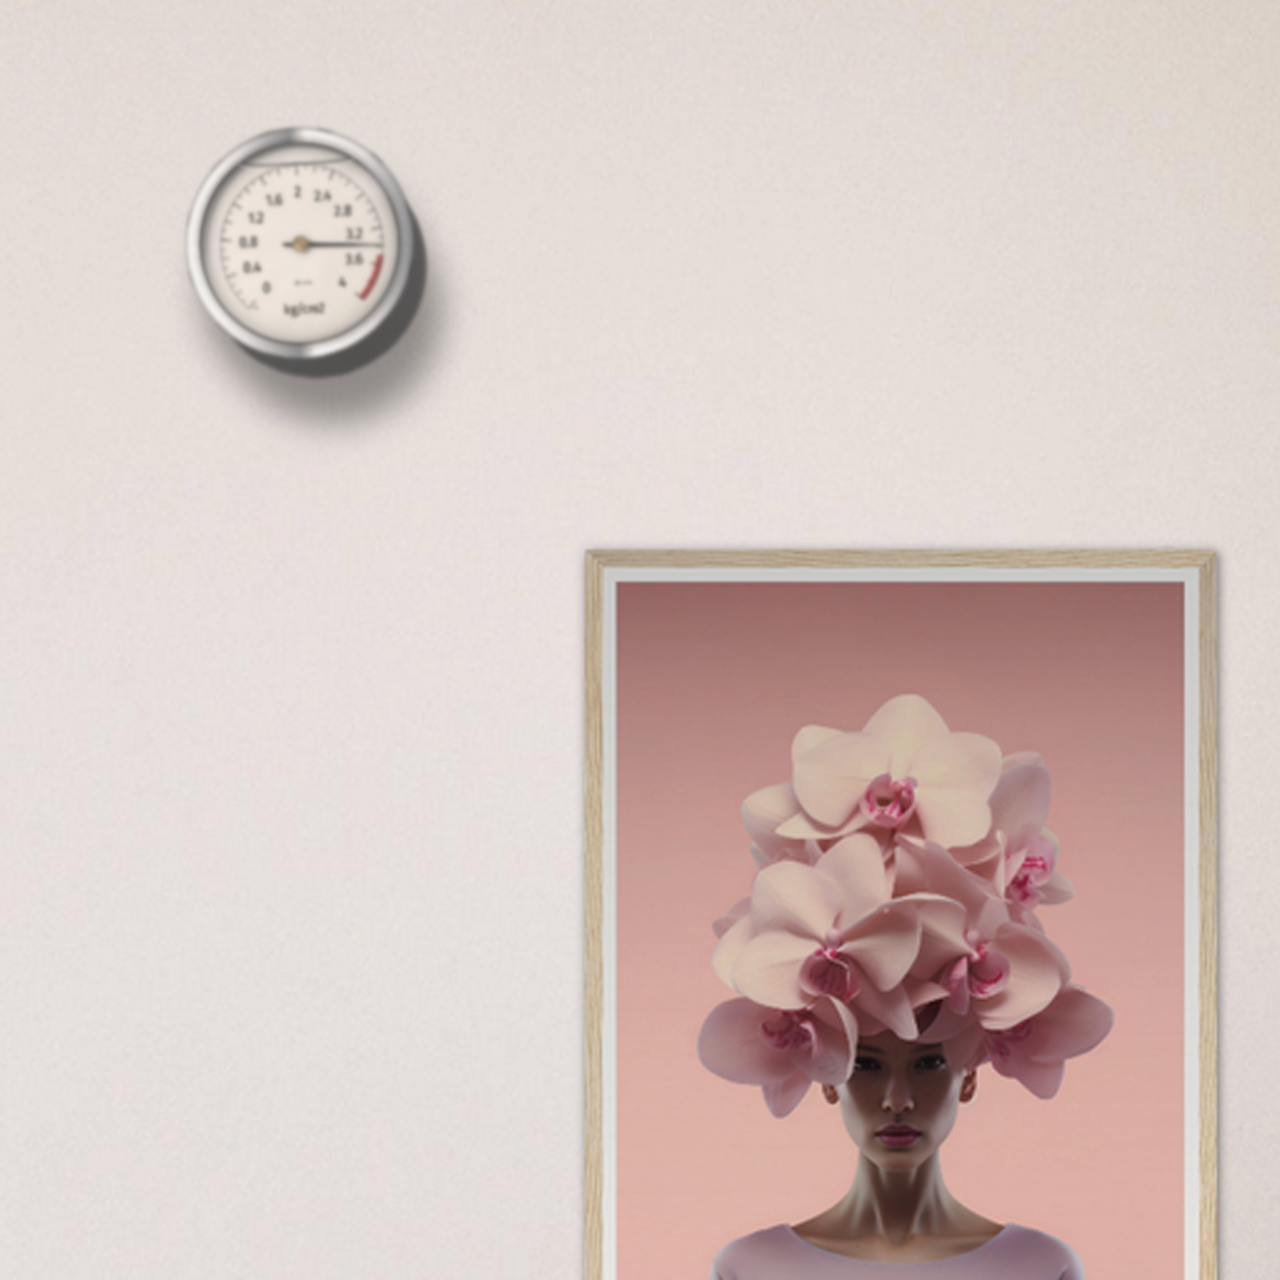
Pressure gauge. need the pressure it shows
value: 3.4 kg/cm²
